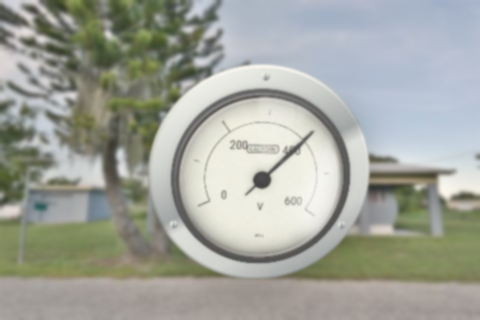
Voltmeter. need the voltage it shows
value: 400 V
